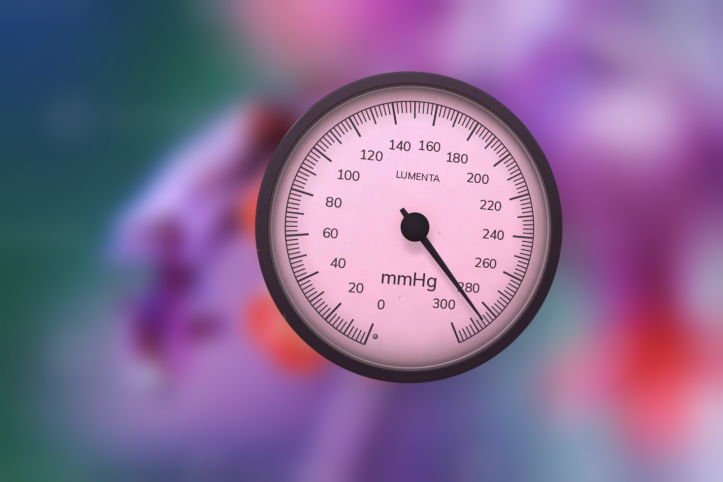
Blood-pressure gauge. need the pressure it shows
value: 286 mmHg
